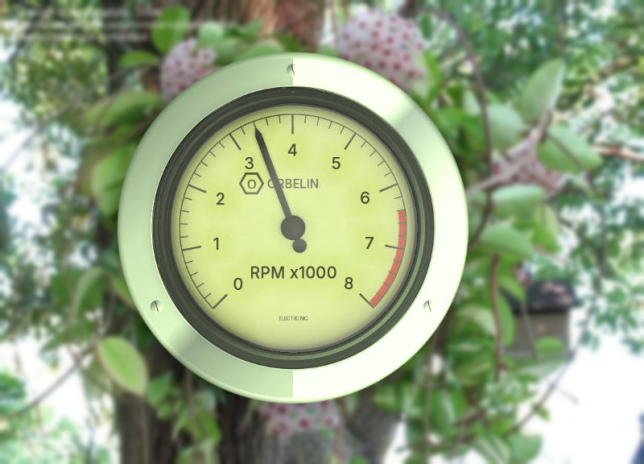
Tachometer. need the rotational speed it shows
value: 3400 rpm
